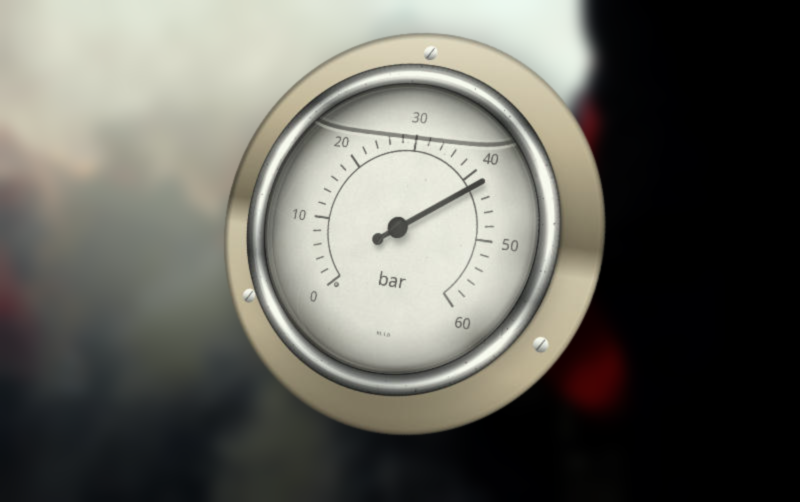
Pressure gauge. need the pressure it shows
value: 42 bar
